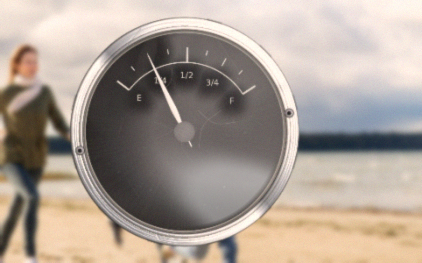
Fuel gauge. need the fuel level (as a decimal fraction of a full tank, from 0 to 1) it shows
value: 0.25
